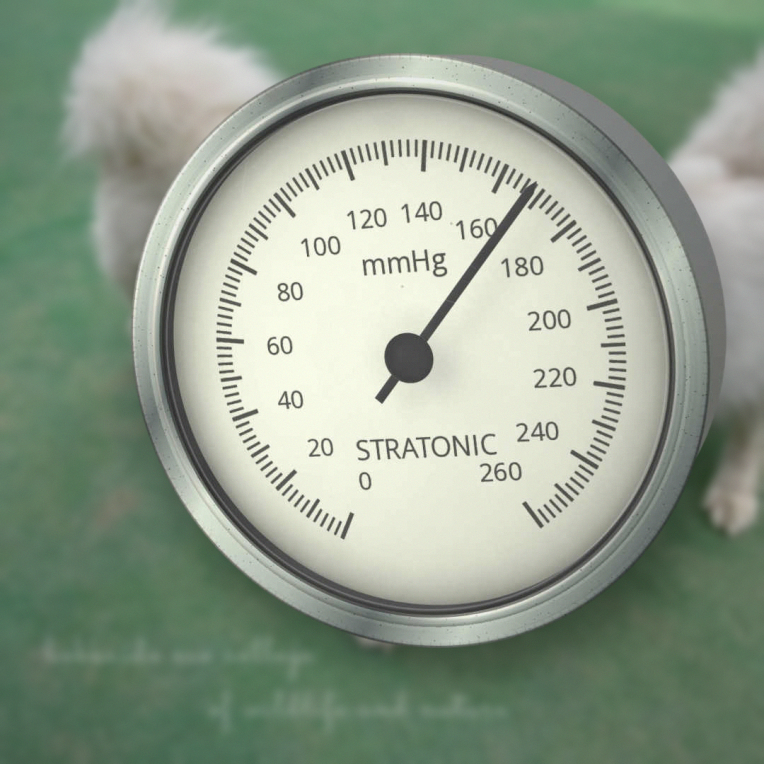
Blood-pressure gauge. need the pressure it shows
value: 168 mmHg
